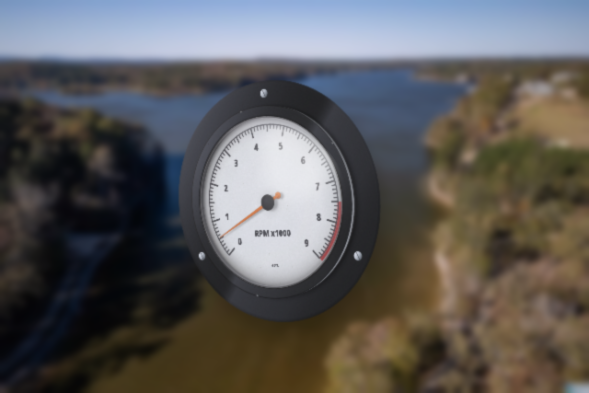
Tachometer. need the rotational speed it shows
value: 500 rpm
